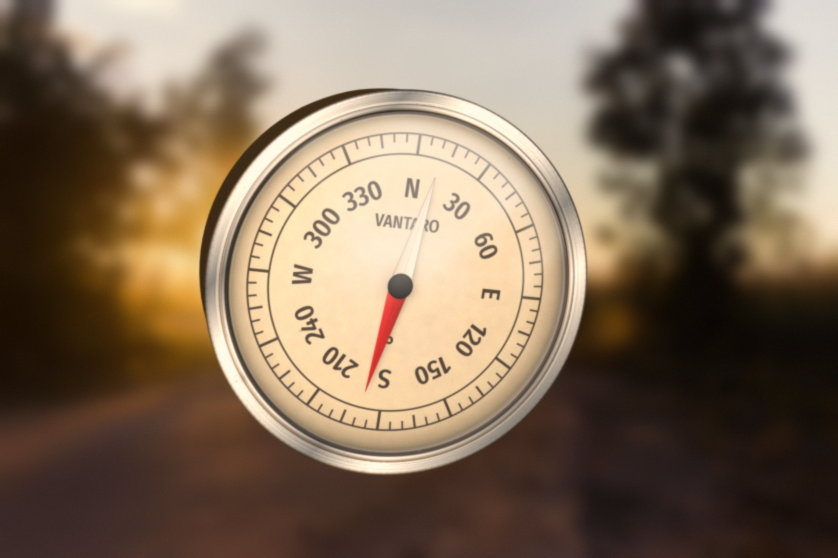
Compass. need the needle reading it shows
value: 190 °
